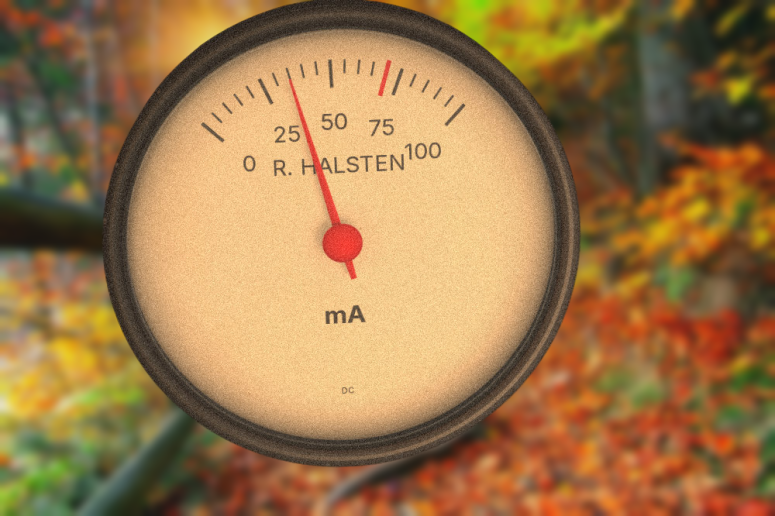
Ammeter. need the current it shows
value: 35 mA
